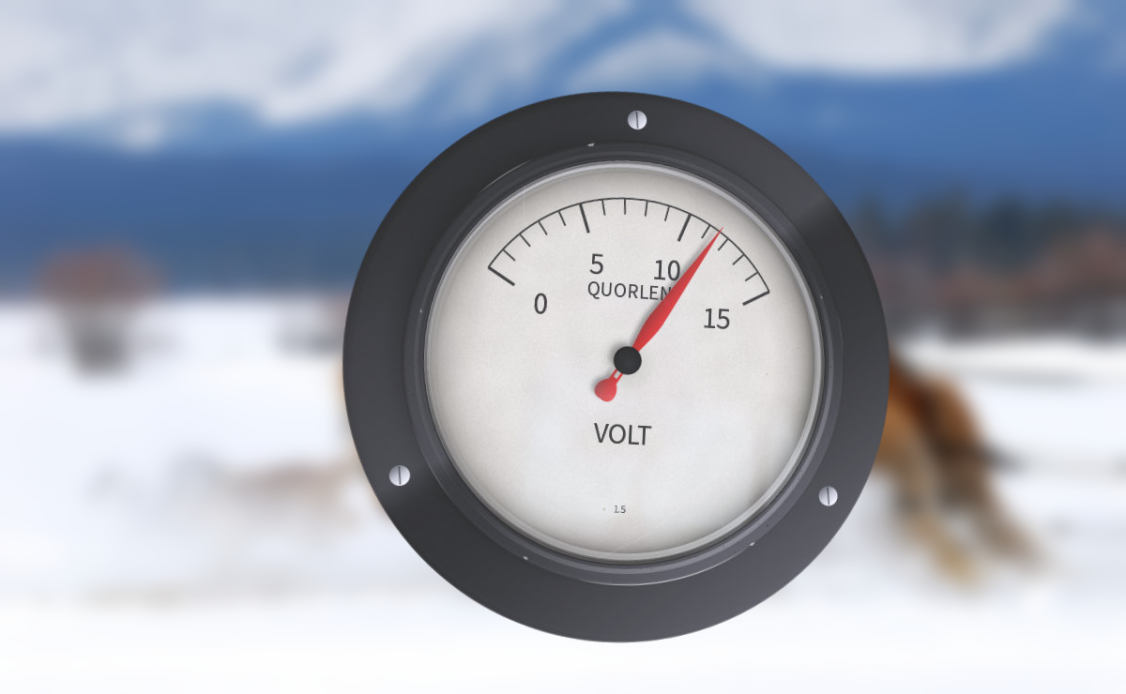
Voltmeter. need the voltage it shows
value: 11.5 V
